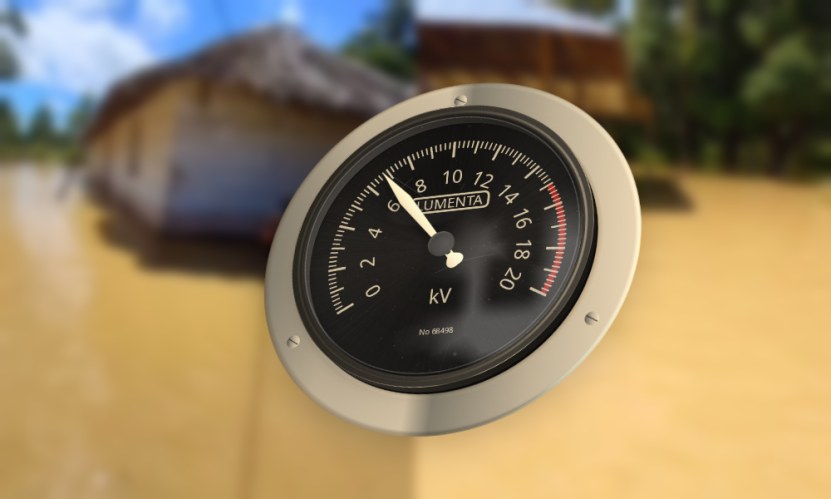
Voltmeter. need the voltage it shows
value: 6.8 kV
